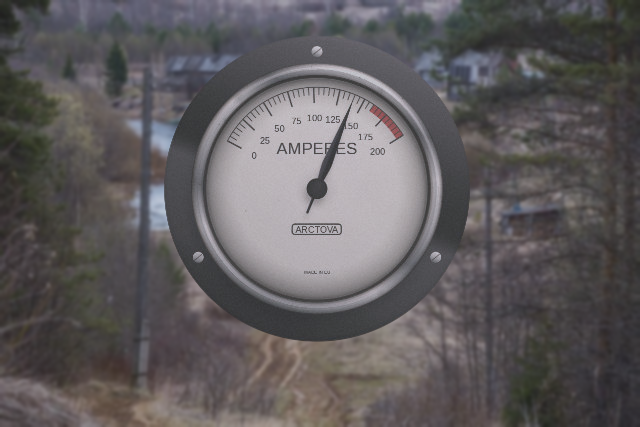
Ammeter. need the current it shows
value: 140 A
